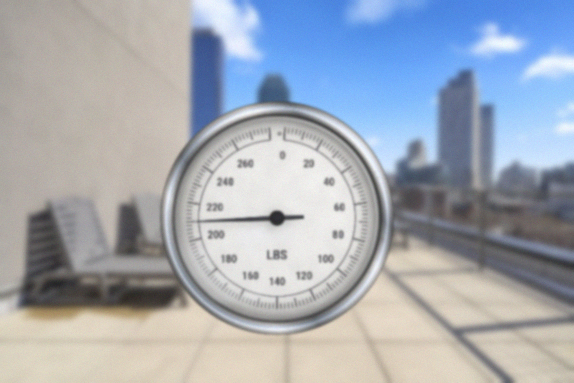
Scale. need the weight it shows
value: 210 lb
